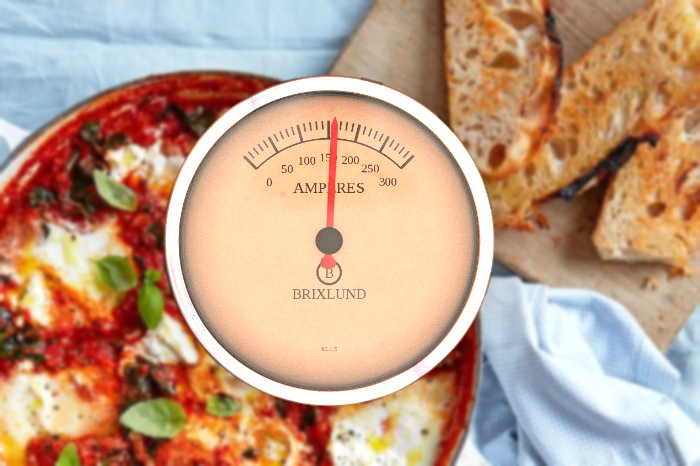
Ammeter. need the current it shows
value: 160 A
